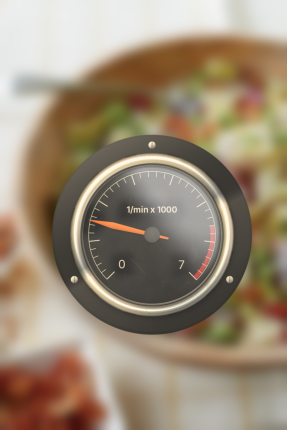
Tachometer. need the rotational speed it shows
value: 1500 rpm
